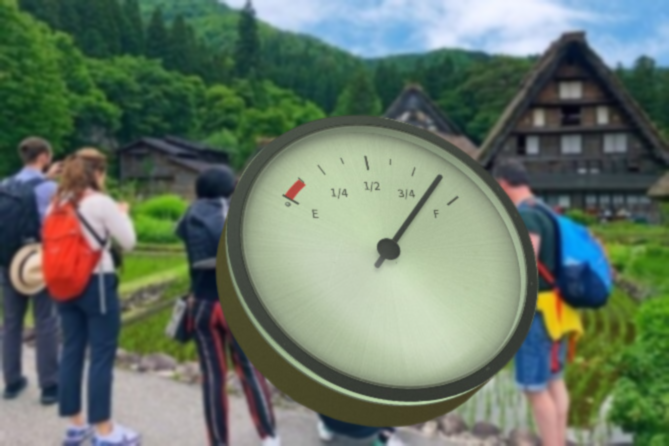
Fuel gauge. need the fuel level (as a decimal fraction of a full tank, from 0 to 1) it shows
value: 0.875
